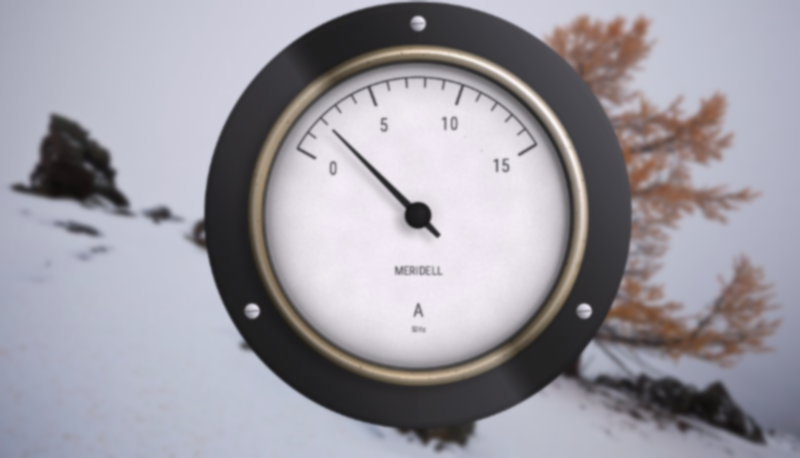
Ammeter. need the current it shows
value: 2 A
